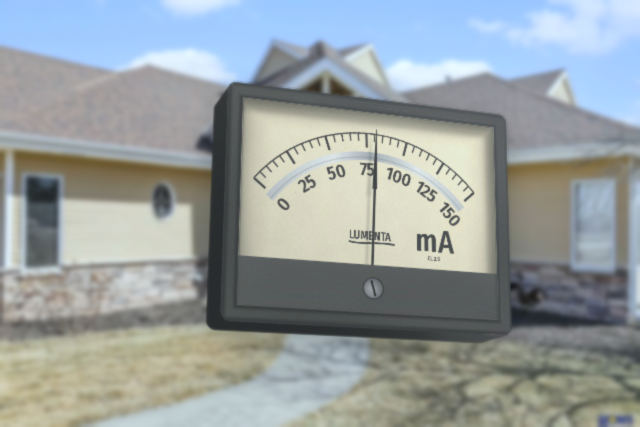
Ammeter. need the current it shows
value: 80 mA
